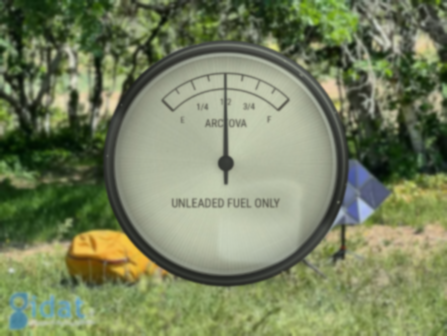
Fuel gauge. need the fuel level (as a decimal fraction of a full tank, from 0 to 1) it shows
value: 0.5
